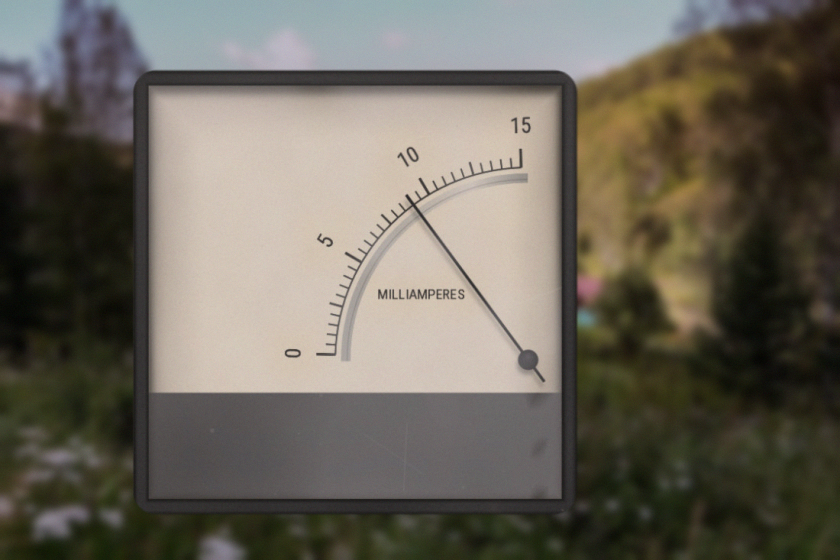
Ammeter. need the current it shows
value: 9 mA
